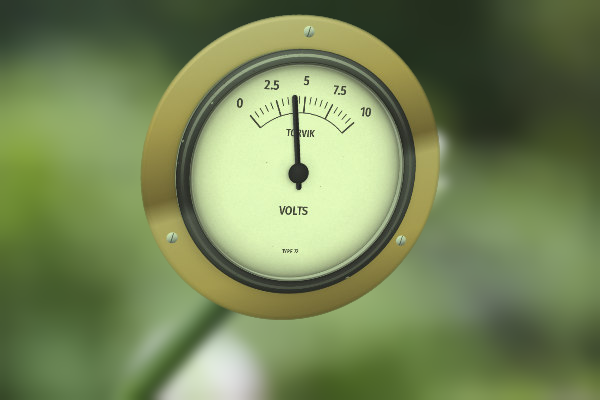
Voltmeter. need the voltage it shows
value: 4 V
